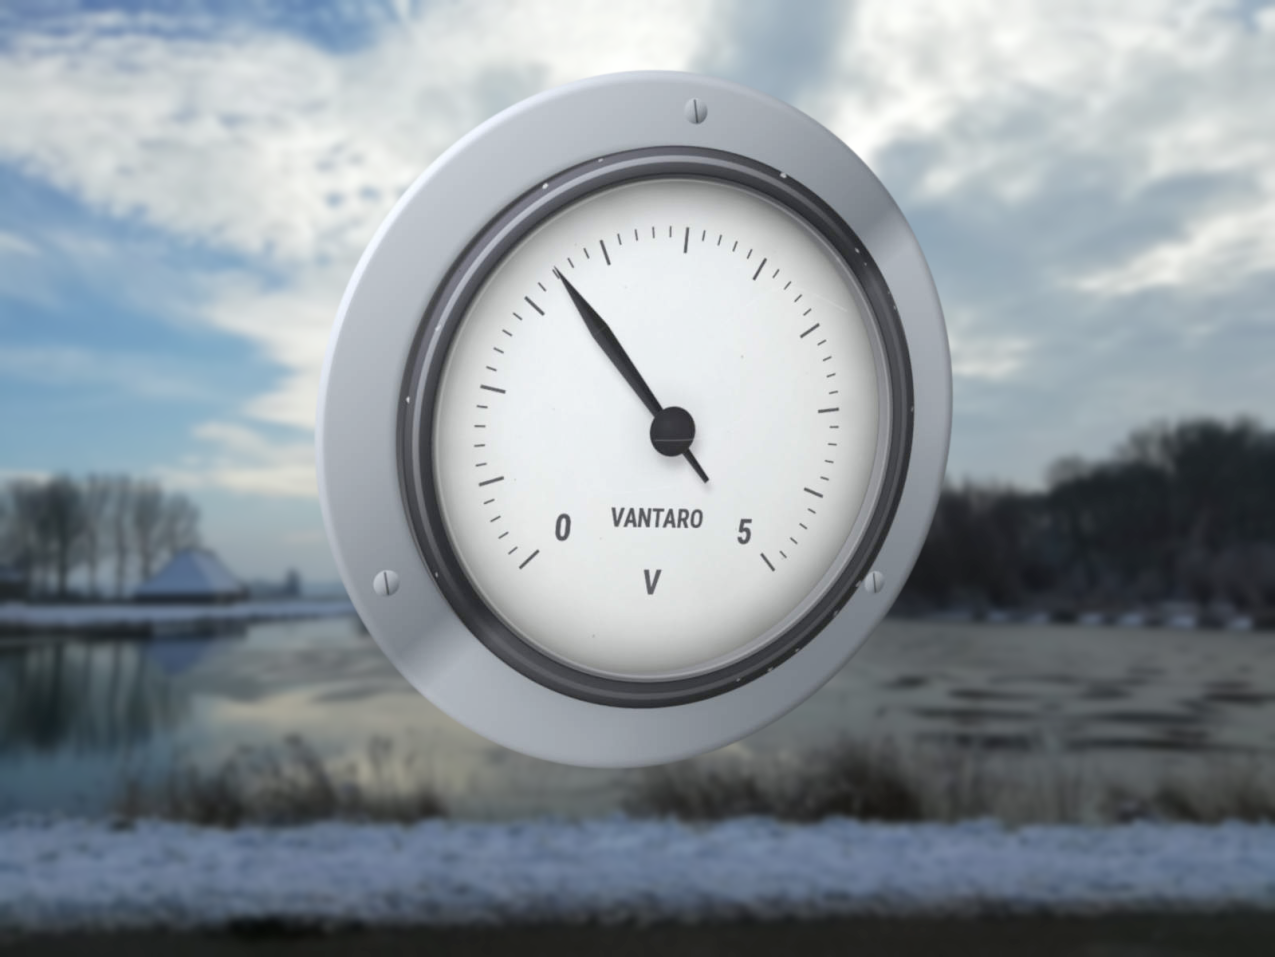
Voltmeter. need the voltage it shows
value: 1.7 V
